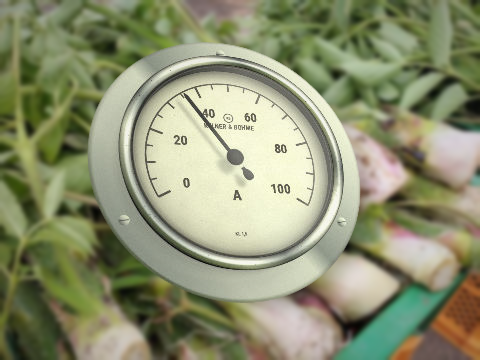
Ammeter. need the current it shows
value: 35 A
